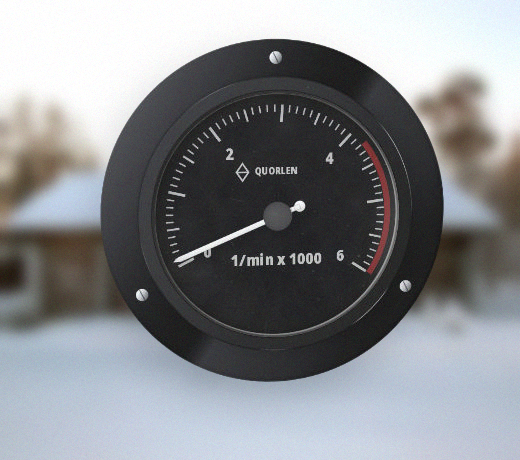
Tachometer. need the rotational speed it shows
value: 100 rpm
